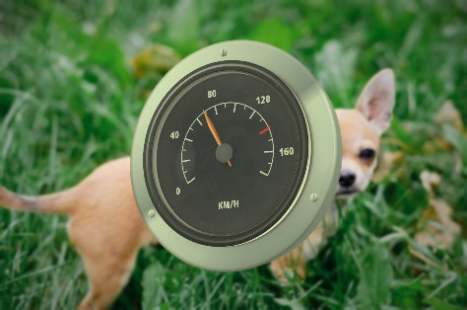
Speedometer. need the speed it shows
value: 70 km/h
